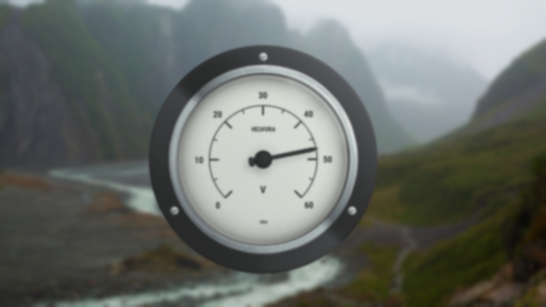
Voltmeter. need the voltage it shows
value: 47.5 V
